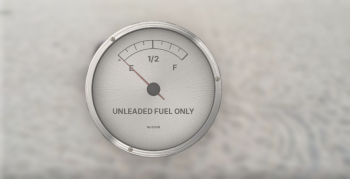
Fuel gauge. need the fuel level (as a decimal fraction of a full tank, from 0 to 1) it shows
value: 0
